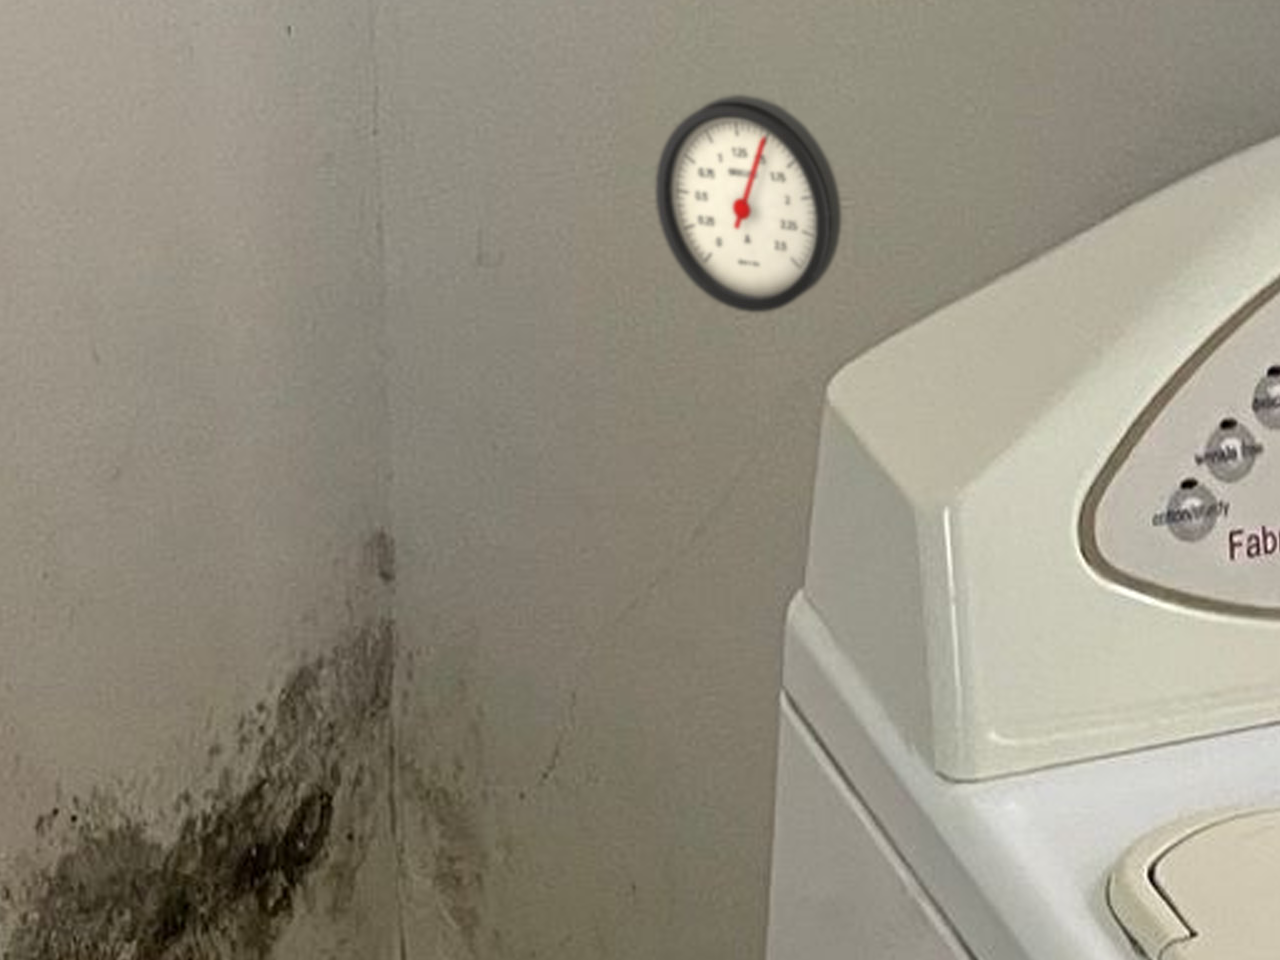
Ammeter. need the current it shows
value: 1.5 A
